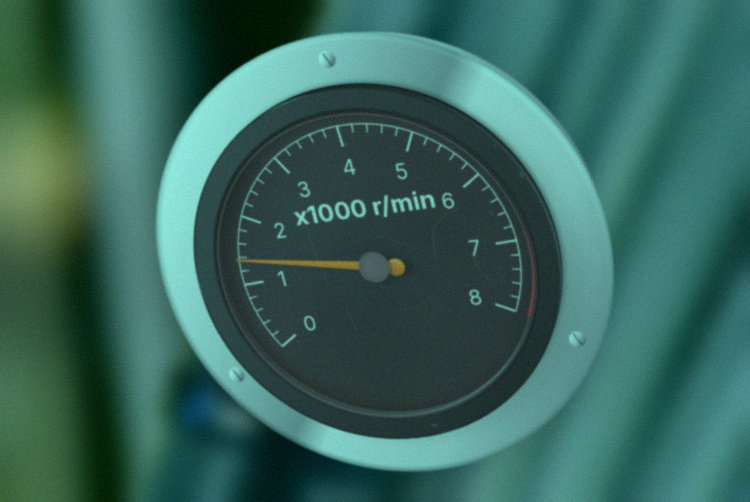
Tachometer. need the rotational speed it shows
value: 1400 rpm
